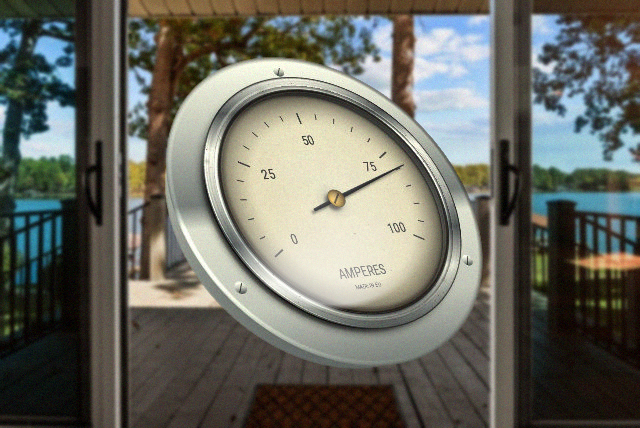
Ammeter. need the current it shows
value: 80 A
